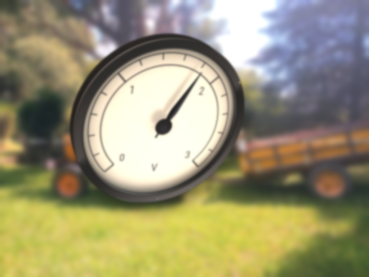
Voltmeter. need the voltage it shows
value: 1.8 V
